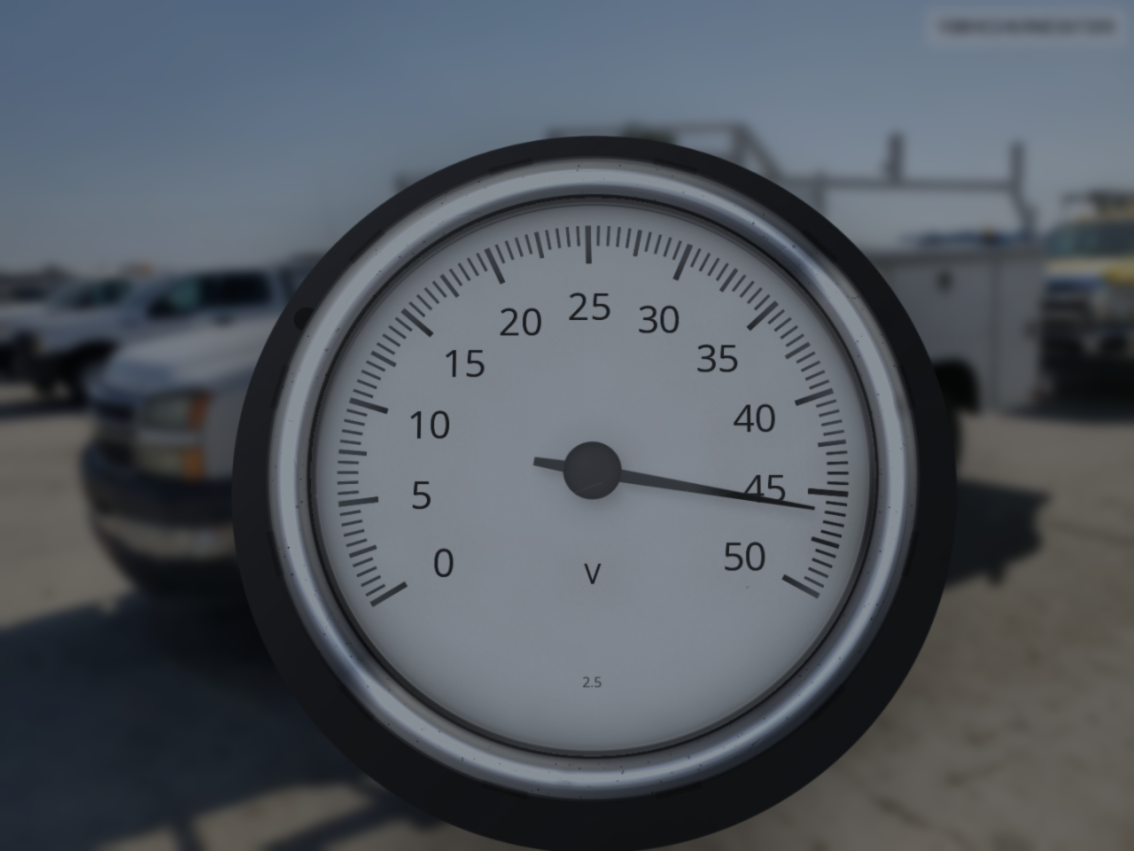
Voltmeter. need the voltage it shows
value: 46 V
